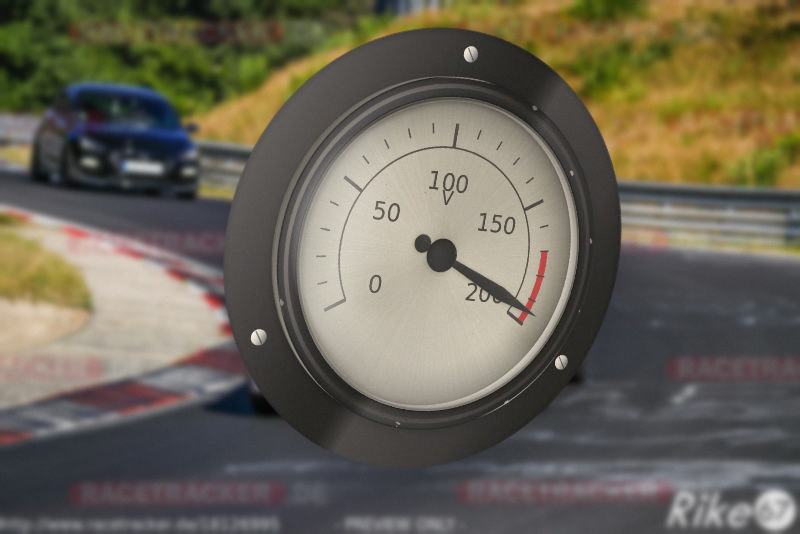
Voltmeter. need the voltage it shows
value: 195 V
